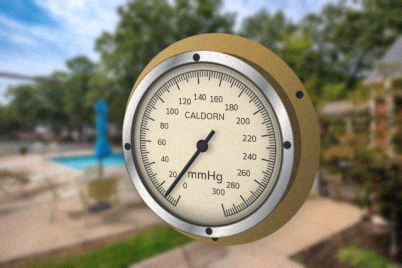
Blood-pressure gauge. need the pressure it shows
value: 10 mmHg
